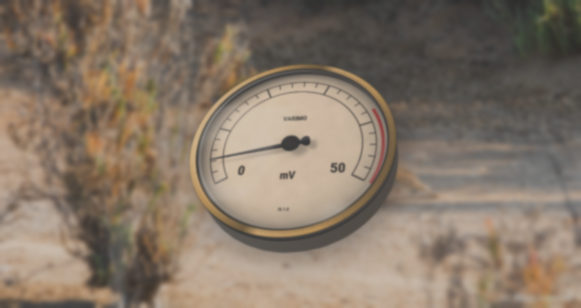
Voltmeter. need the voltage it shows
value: 4 mV
